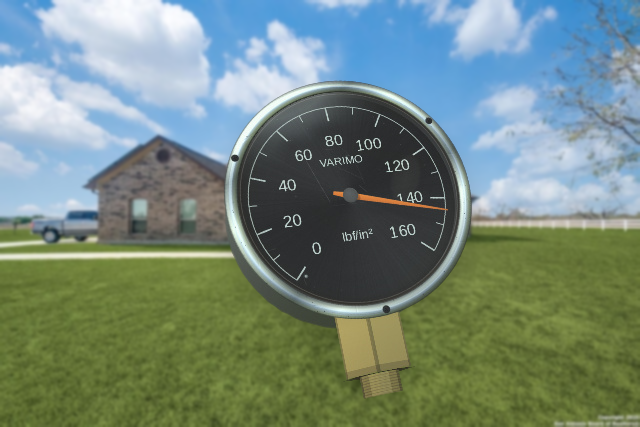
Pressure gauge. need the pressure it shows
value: 145 psi
